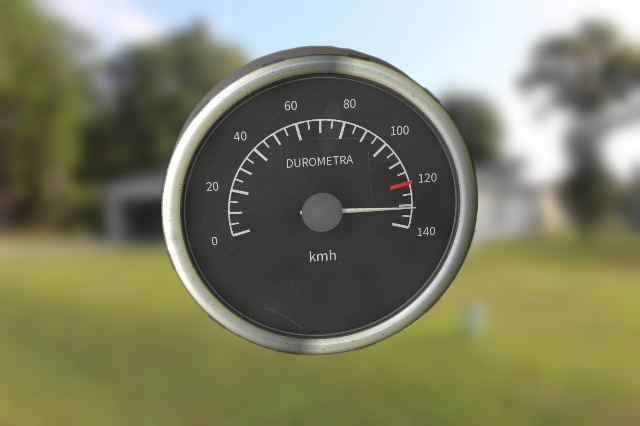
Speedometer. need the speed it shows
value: 130 km/h
